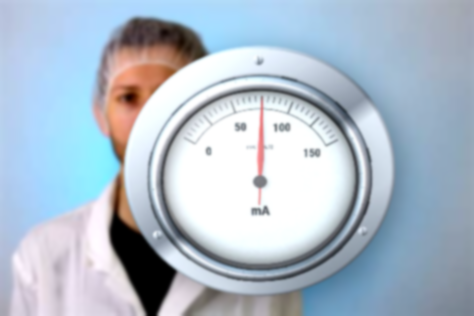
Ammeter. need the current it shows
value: 75 mA
